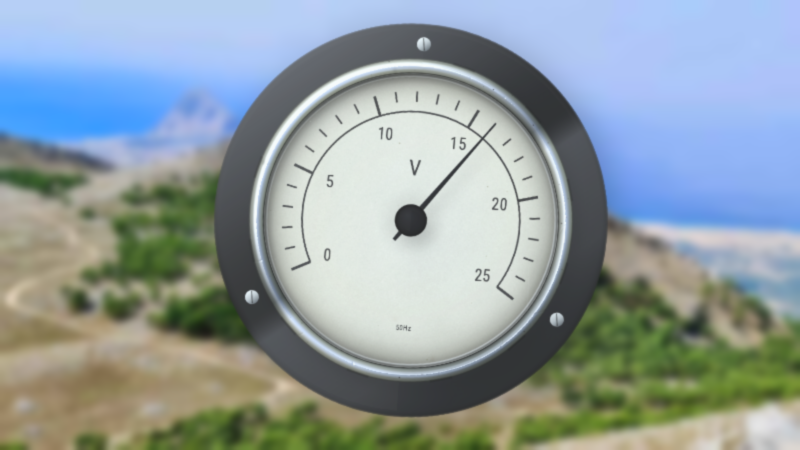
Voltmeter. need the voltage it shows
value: 16 V
